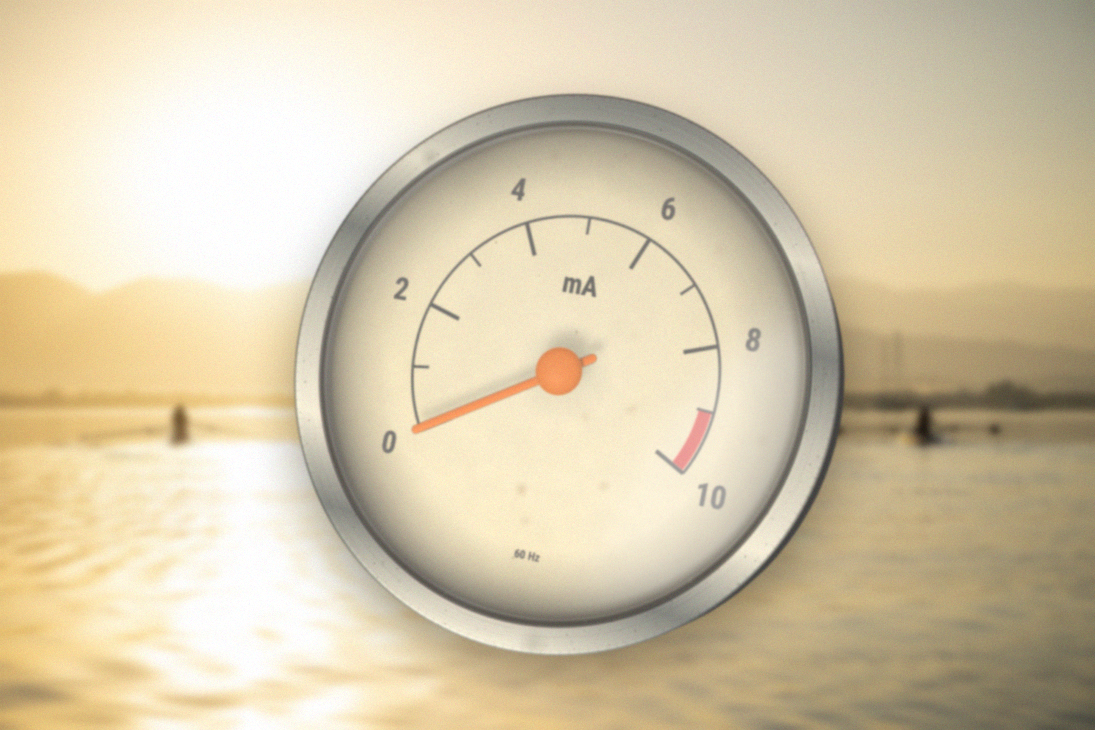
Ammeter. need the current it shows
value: 0 mA
